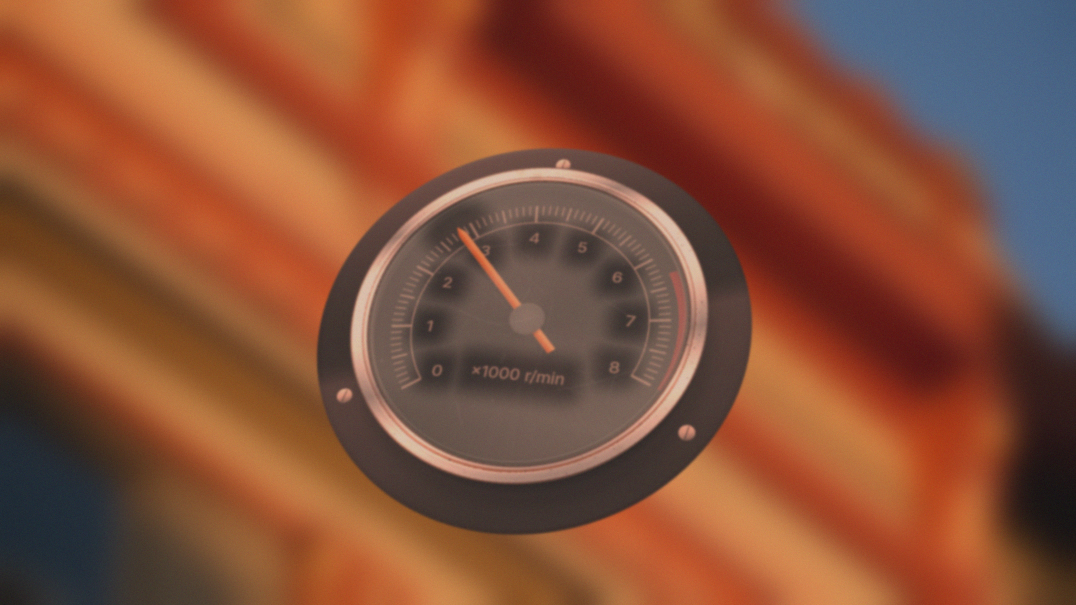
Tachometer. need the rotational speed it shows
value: 2800 rpm
